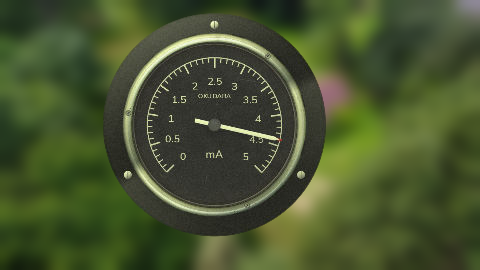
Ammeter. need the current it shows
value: 4.4 mA
